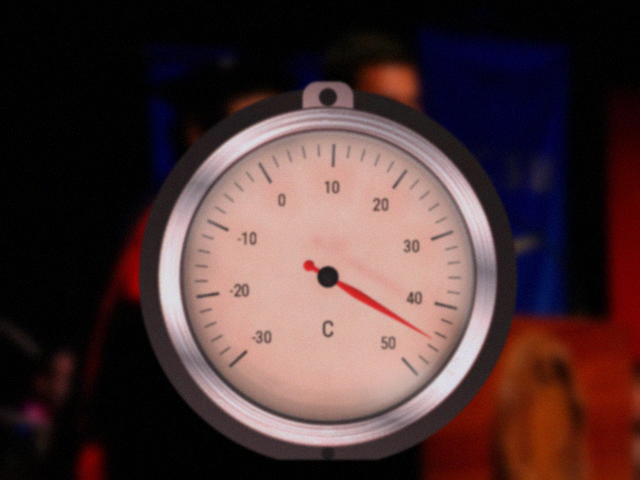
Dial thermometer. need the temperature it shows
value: 45 °C
